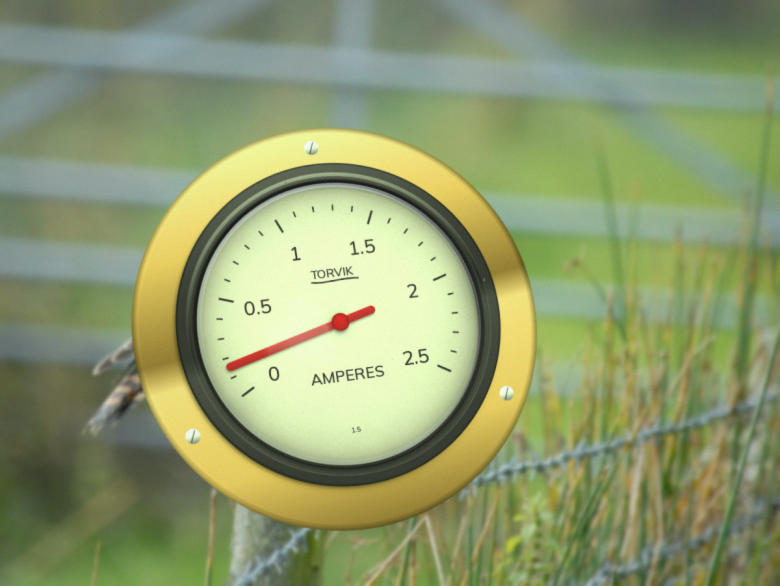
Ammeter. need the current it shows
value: 0.15 A
